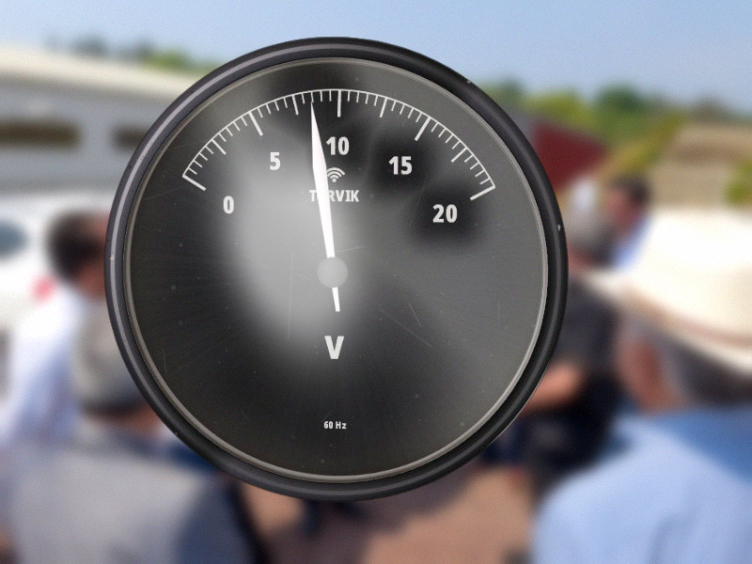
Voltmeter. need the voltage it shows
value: 8.5 V
